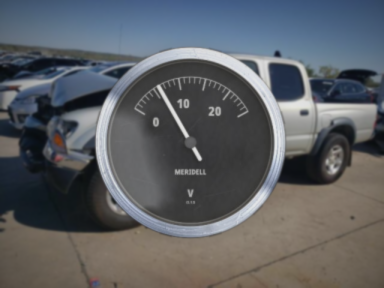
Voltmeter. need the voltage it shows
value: 6 V
